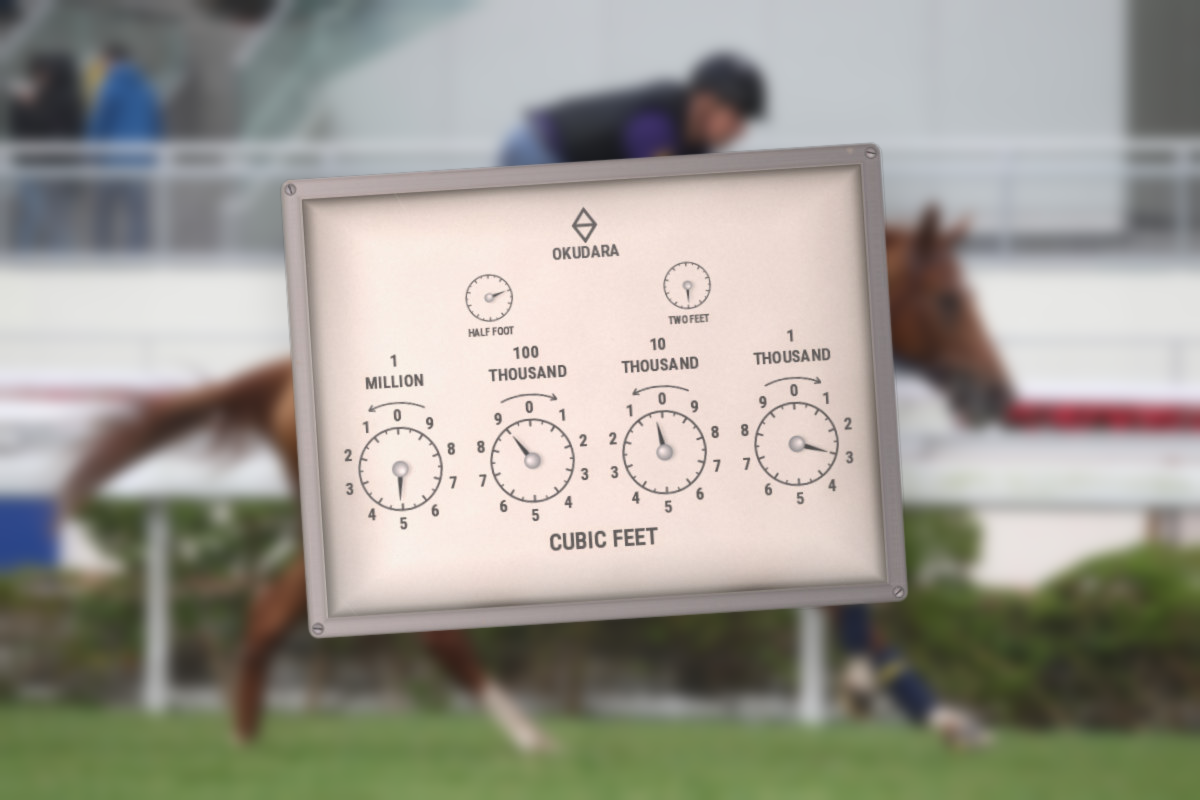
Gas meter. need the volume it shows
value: 490300 ft³
